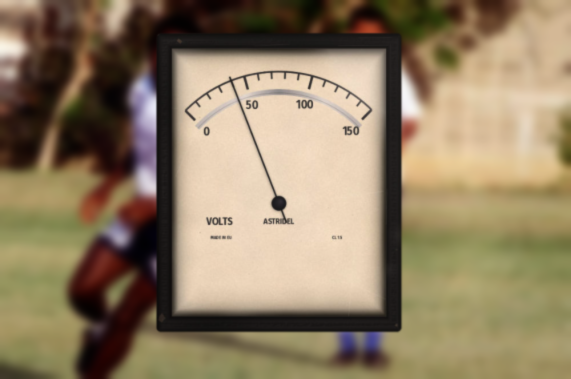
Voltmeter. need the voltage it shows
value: 40 V
